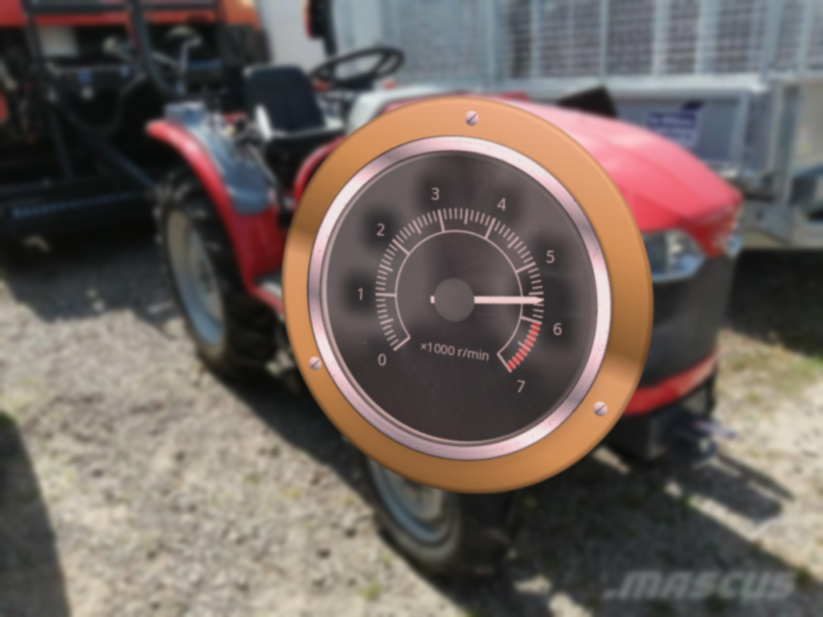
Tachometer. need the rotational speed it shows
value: 5600 rpm
